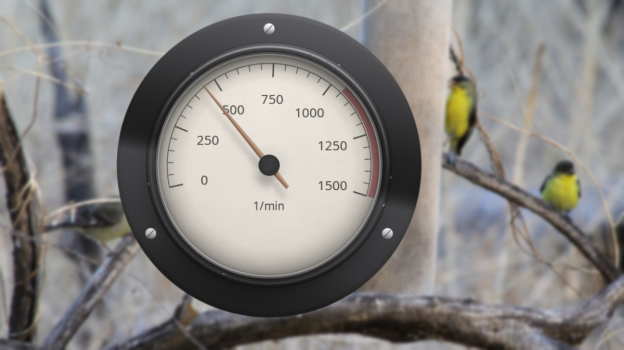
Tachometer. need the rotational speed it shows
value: 450 rpm
